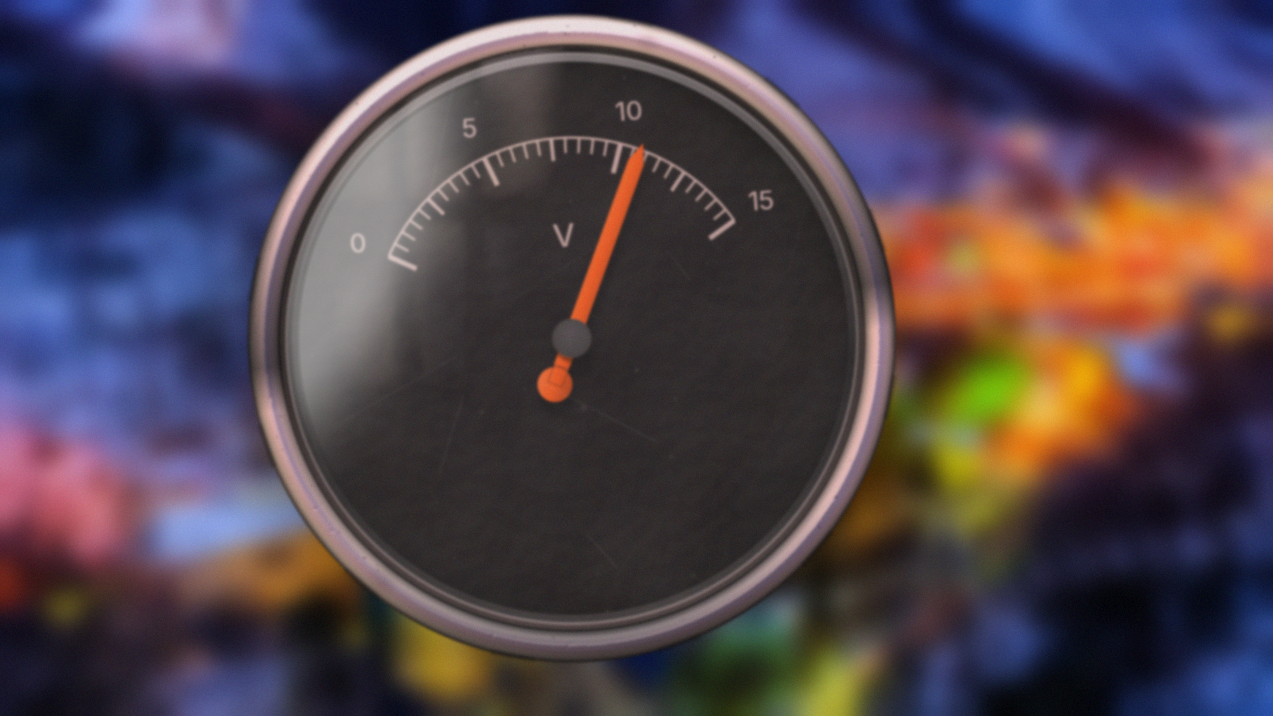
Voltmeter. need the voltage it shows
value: 10.75 V
